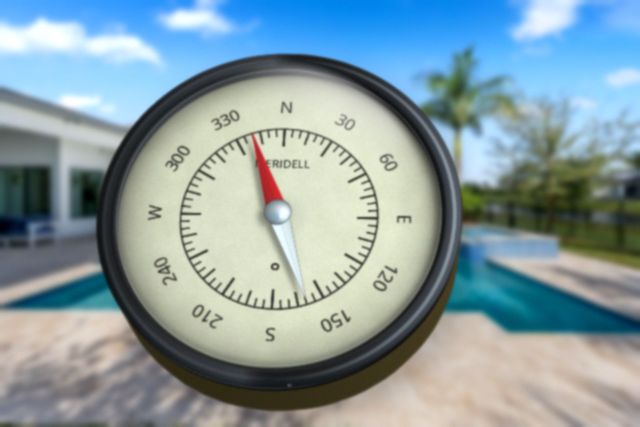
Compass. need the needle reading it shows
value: 340 °
